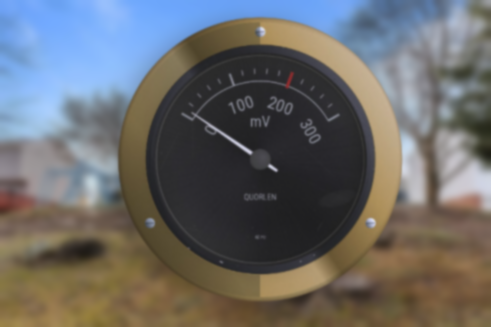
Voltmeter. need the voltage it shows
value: 10 mV
